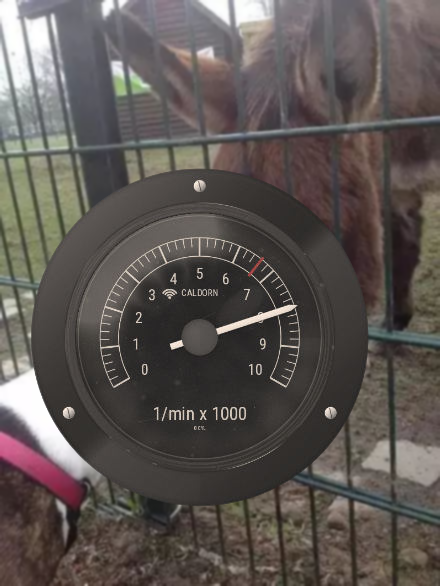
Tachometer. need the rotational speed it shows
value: 8000 rpm
